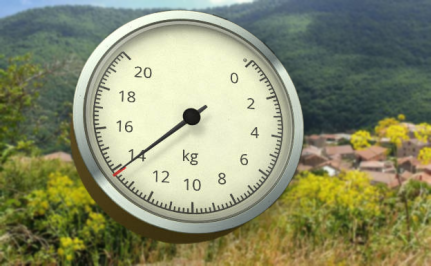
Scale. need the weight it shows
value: 13.8 kg
